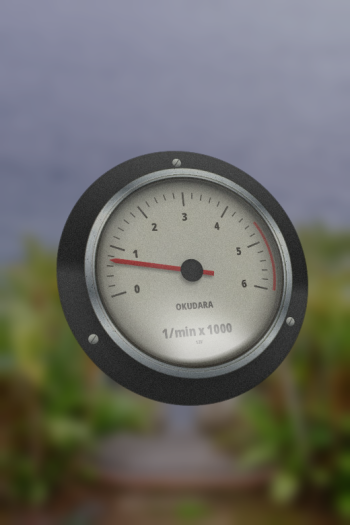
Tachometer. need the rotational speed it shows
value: 700 rpm
